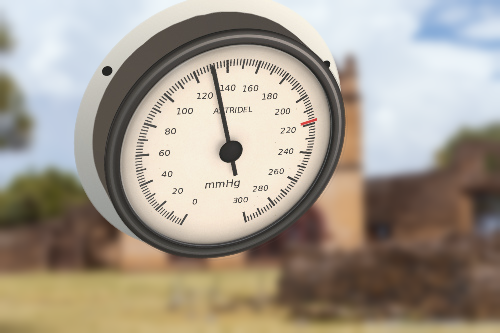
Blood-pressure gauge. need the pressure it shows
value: 130 mmHg
